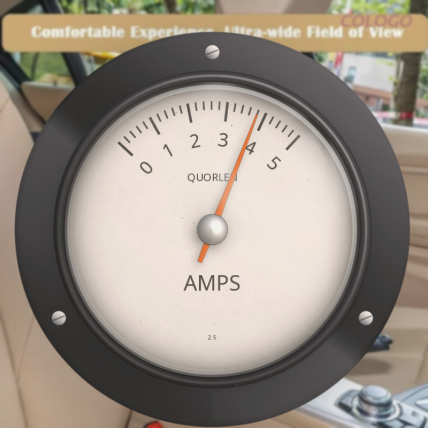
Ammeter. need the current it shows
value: 3.8 A
